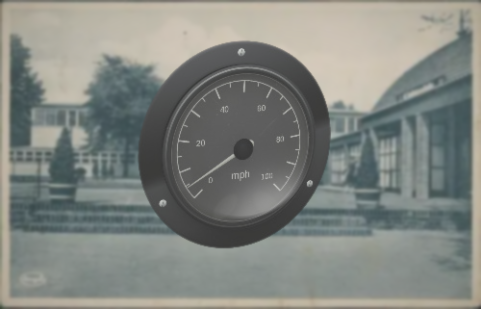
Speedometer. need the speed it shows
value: 5 mph
